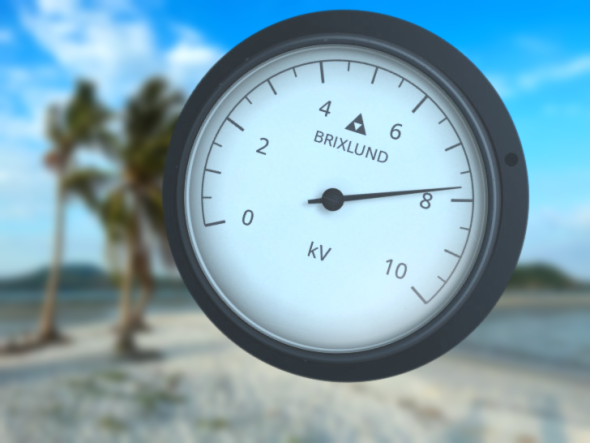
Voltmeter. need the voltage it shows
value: 7.75 kV
